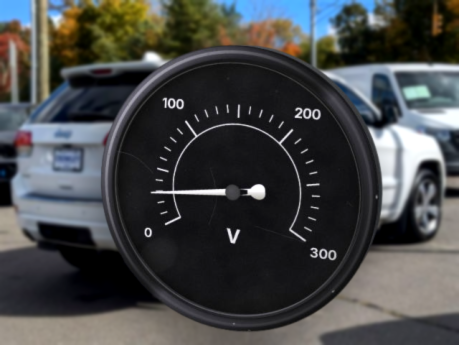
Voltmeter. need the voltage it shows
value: 30 V
